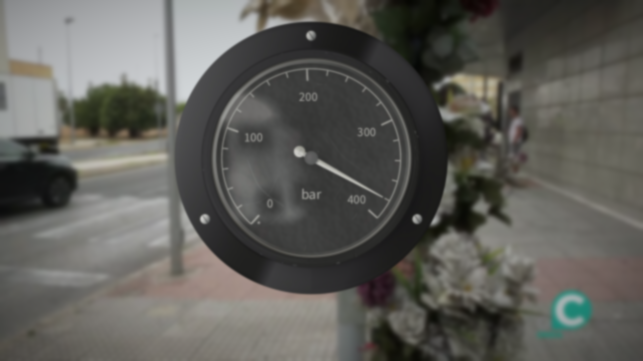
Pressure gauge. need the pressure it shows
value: 380 bar
